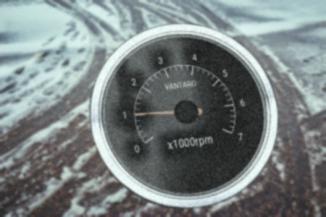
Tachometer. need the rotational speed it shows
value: 1000 rpm
